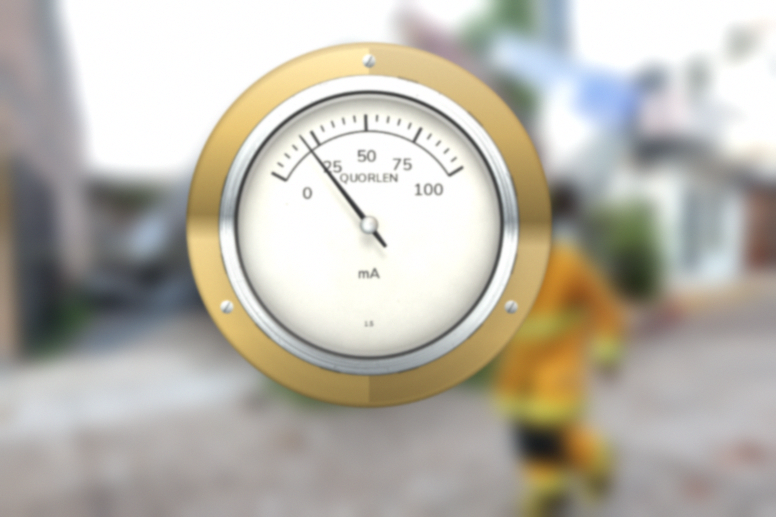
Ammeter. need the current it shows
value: 20 mA
